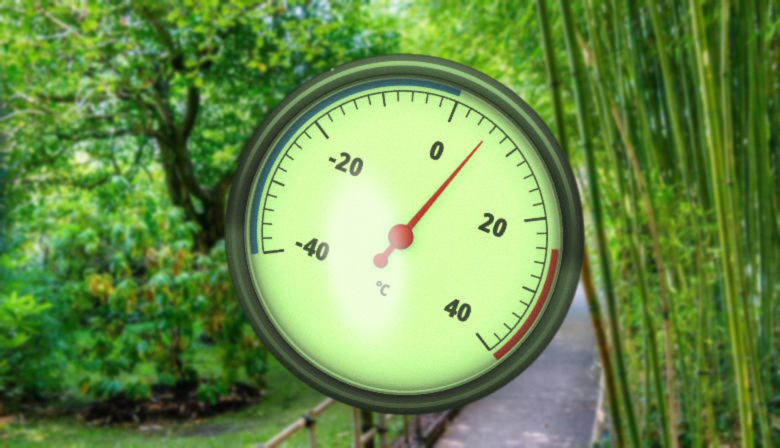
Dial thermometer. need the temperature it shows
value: 6 °C
